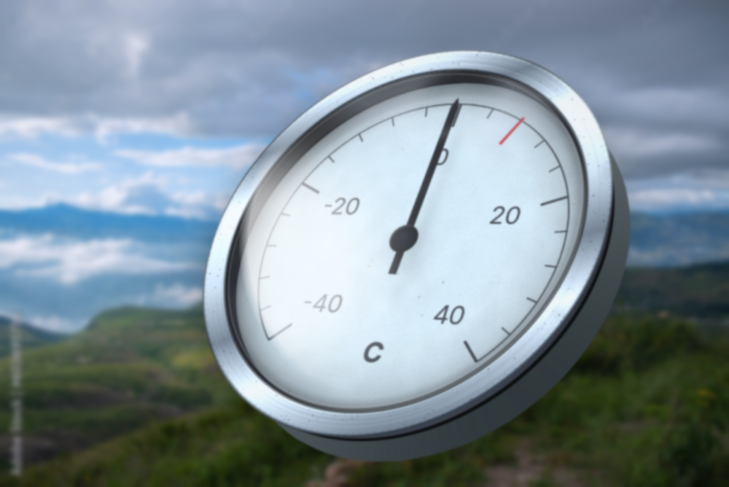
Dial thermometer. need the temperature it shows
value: 0 °C
